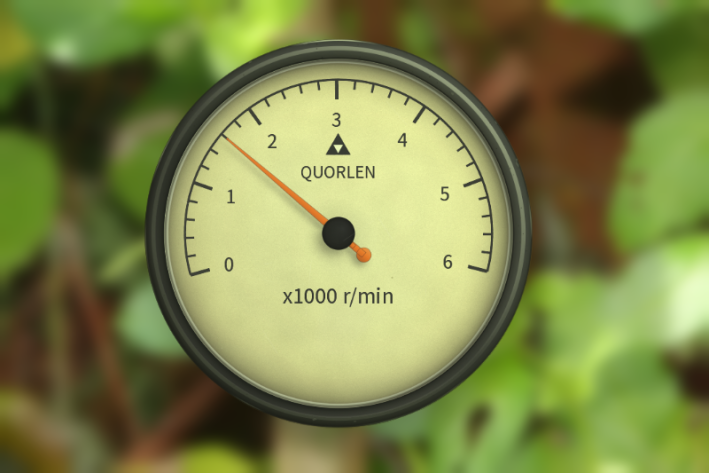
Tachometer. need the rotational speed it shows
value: 1600 rpm
